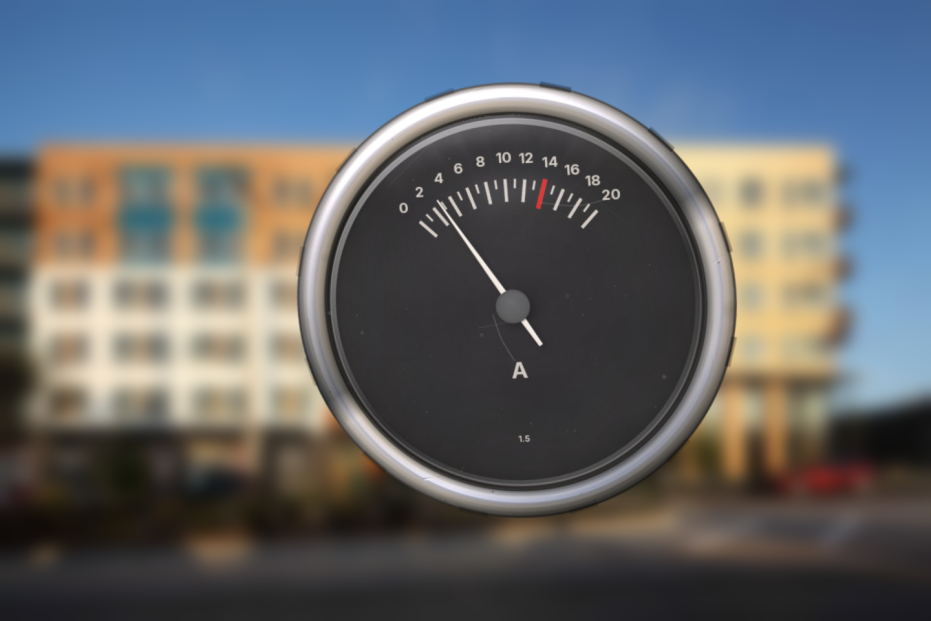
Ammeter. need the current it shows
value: 3 A
